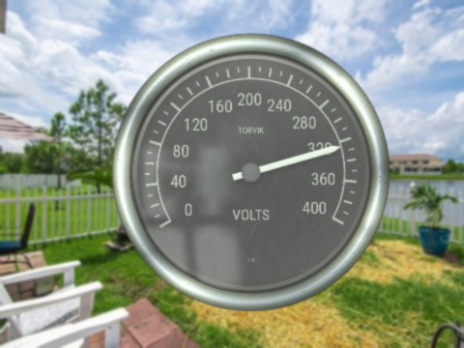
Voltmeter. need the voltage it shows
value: 325 V
